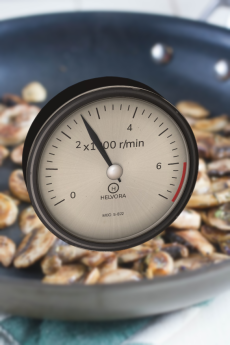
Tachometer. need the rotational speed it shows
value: 2600 rpm
